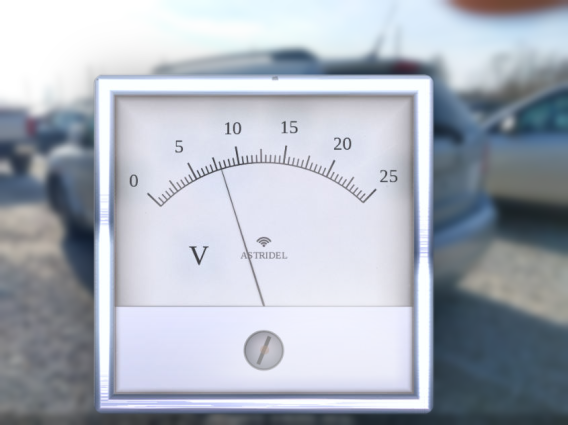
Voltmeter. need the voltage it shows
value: 8 V
